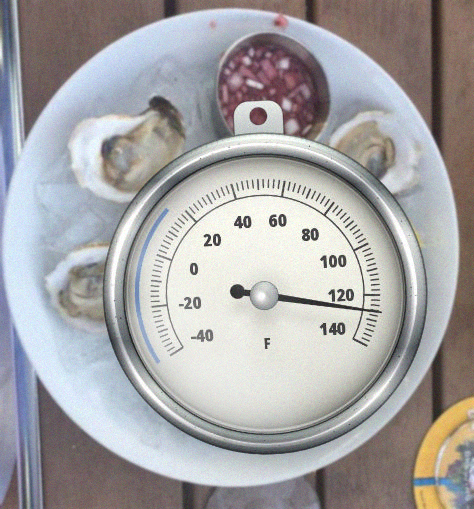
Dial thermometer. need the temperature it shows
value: 126 °F
